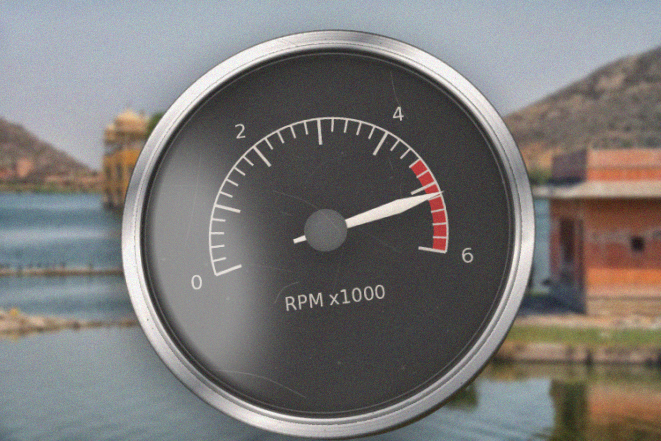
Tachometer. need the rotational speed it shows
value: 5200 rpm
